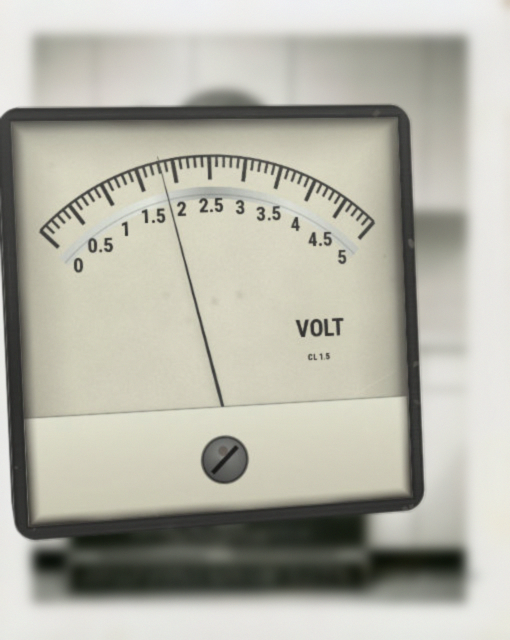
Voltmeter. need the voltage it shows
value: 1.8 V
